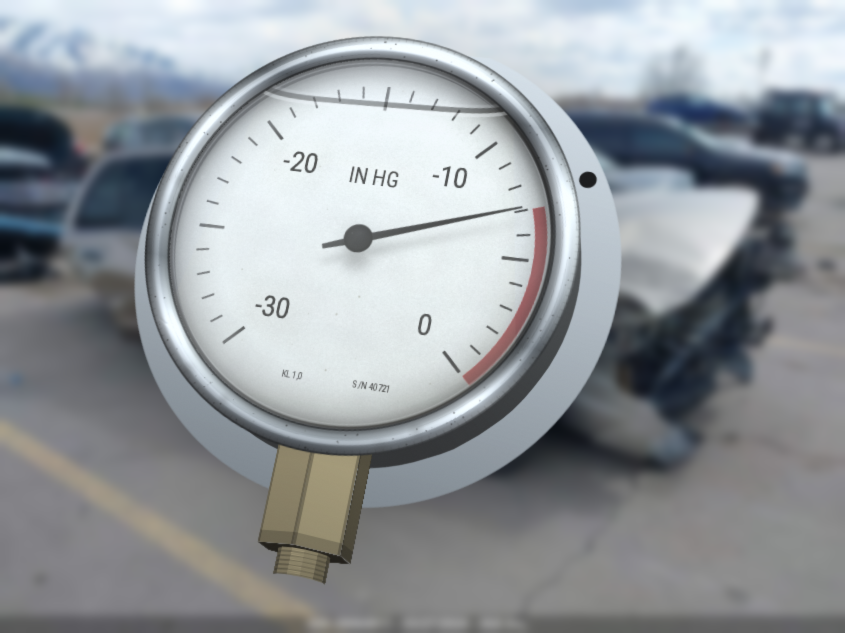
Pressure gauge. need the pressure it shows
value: -7 inHg
